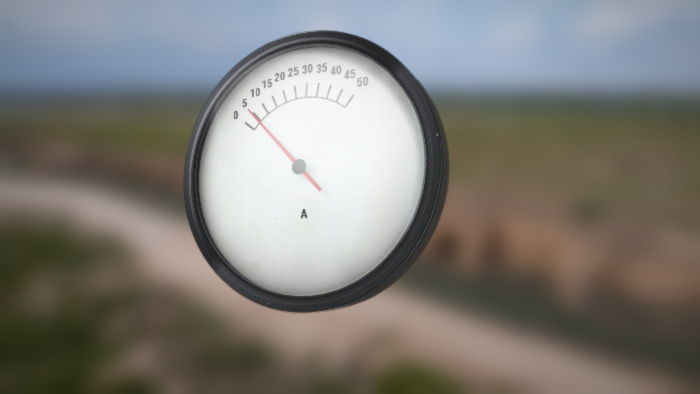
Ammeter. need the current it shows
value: 5 A
